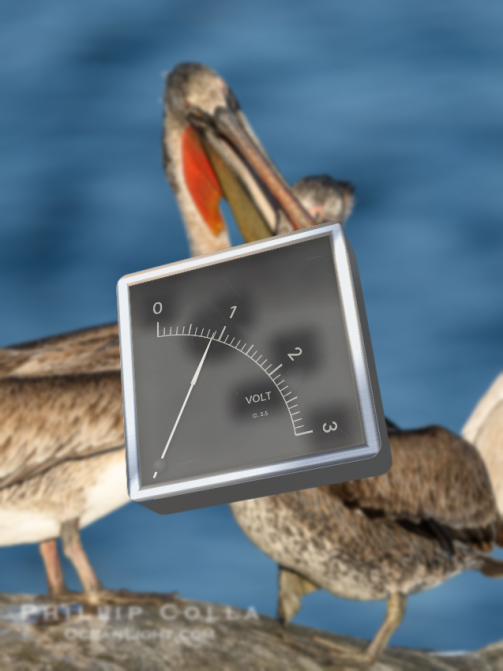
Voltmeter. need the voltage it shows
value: 0.9 V
